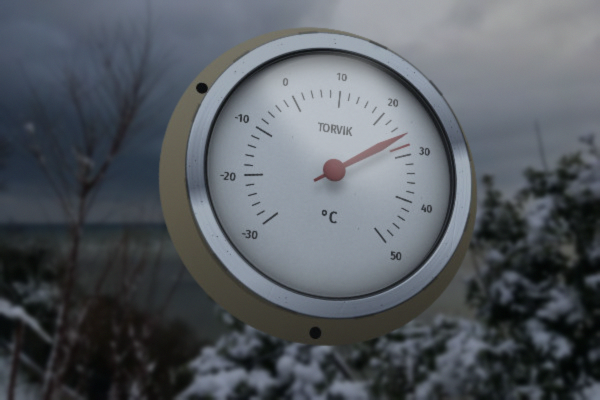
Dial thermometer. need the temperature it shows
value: 26 °C
